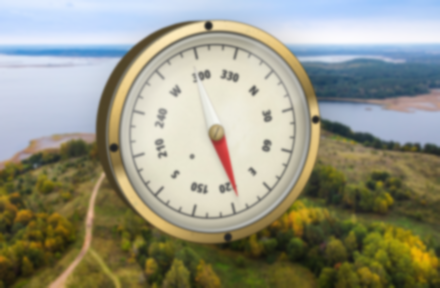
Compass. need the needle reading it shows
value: 115 °
